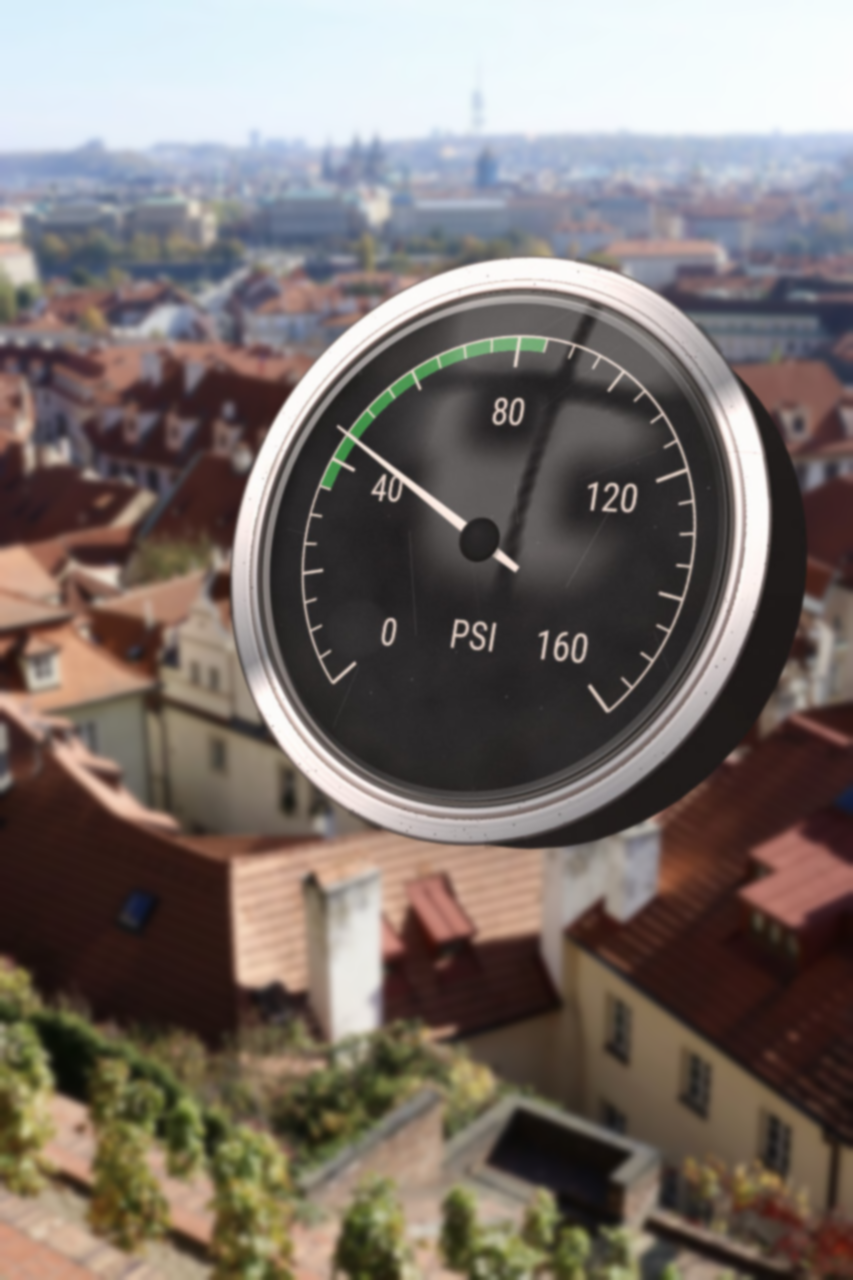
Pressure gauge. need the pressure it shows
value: 45 psi
